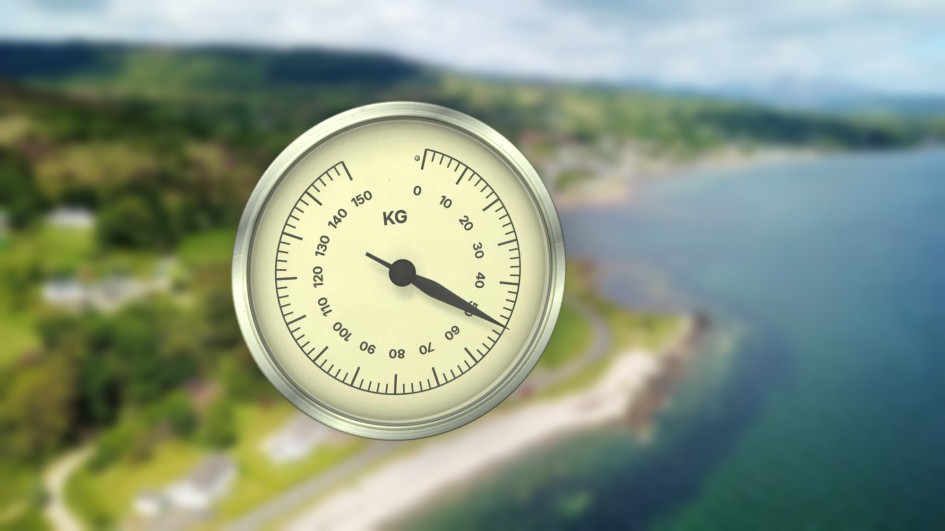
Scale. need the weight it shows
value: 50 kg
